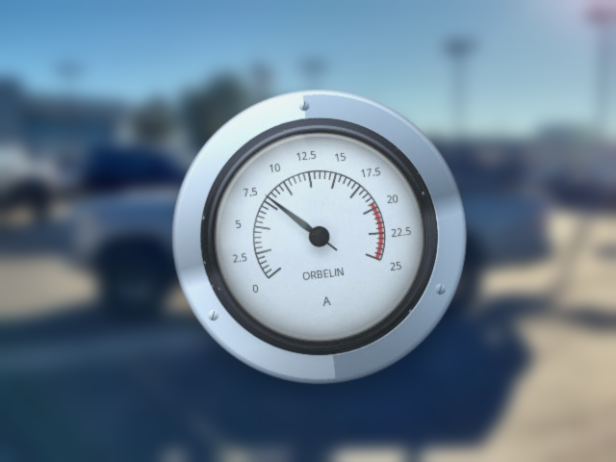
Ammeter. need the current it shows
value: 8 A
